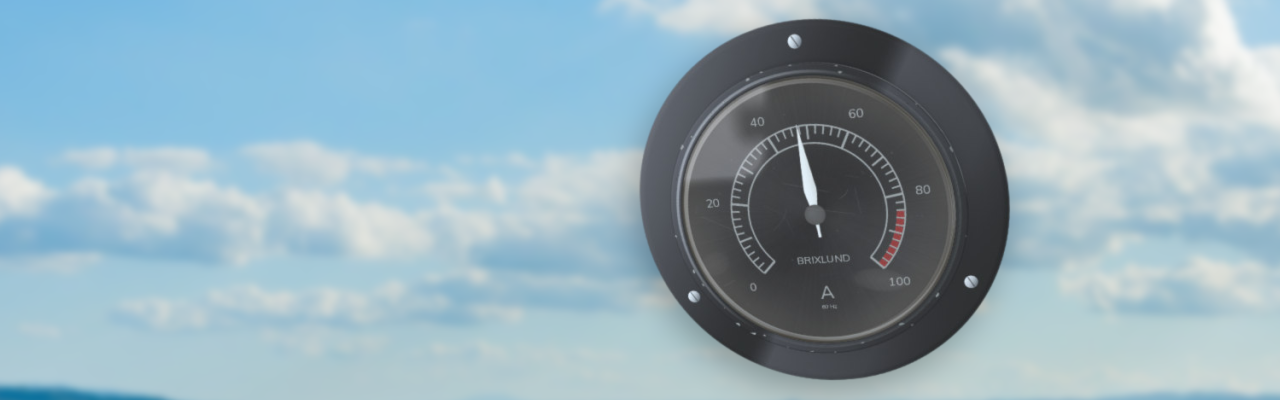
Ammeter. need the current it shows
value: 48 A
